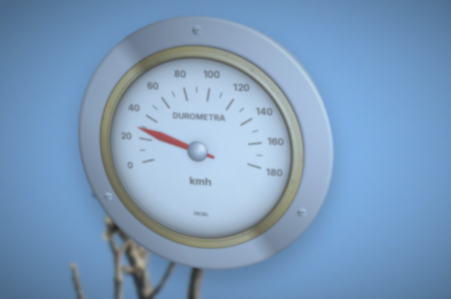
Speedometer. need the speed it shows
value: 30 km/h
